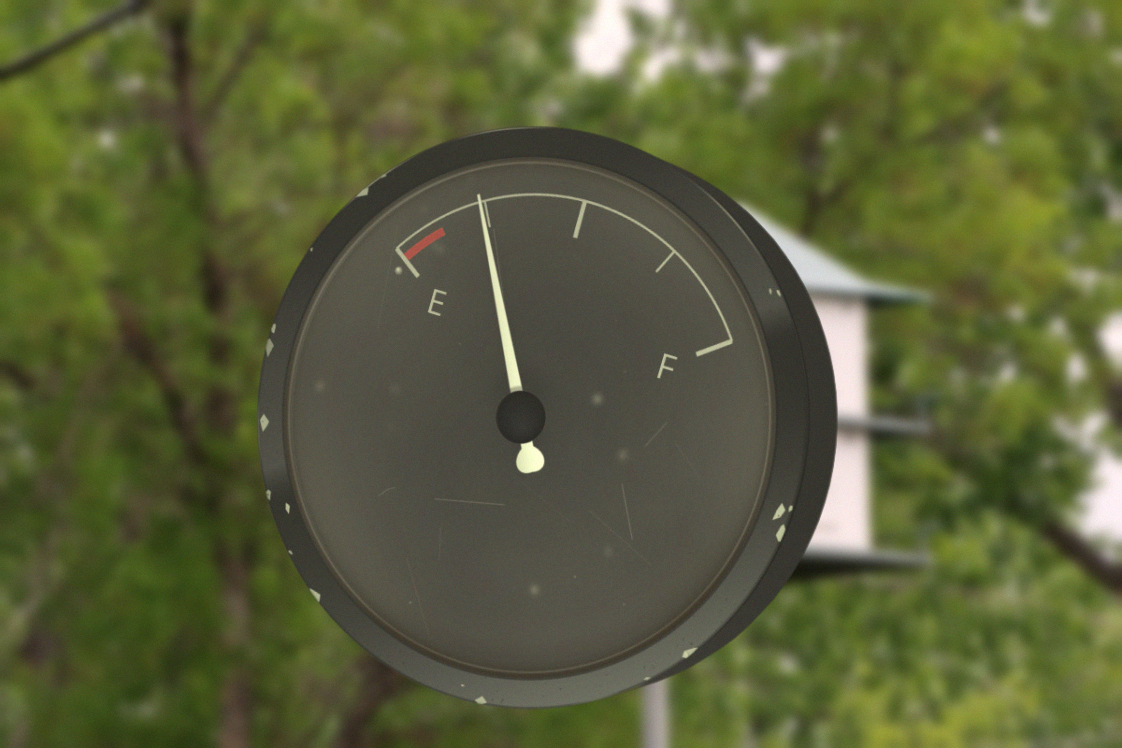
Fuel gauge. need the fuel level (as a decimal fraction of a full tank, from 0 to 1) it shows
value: 0.25
